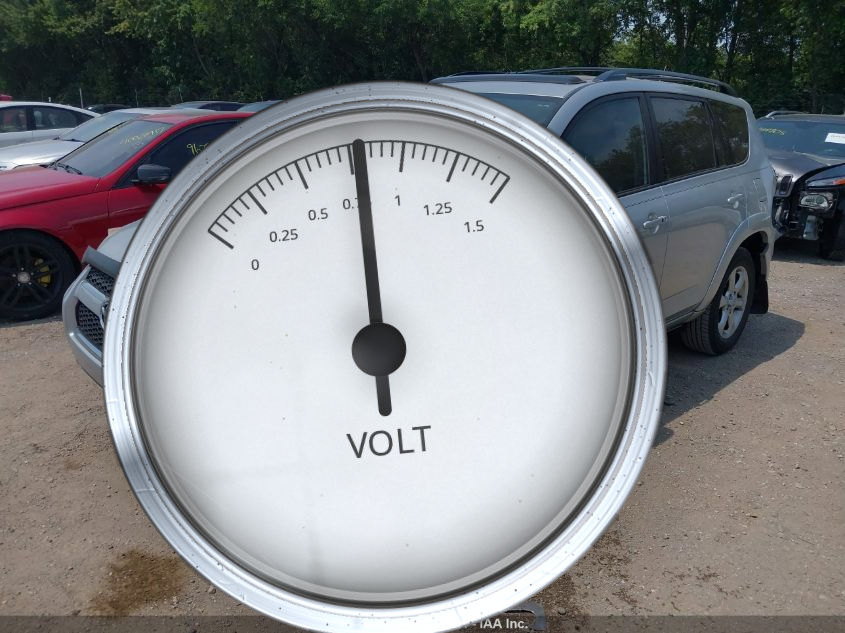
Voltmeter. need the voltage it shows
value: 0.8 V
